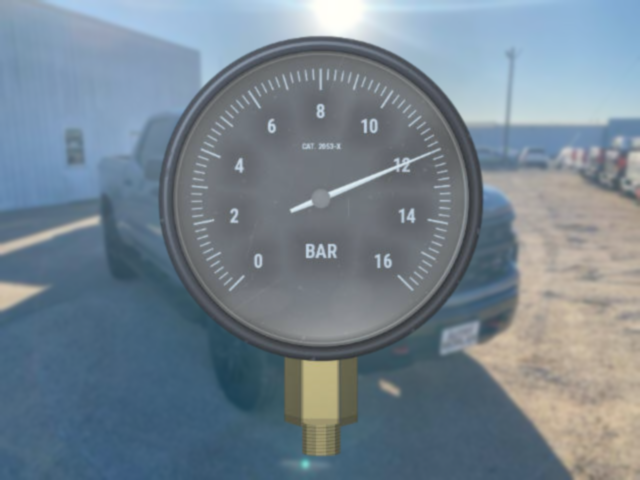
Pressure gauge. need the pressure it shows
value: 12 bar
